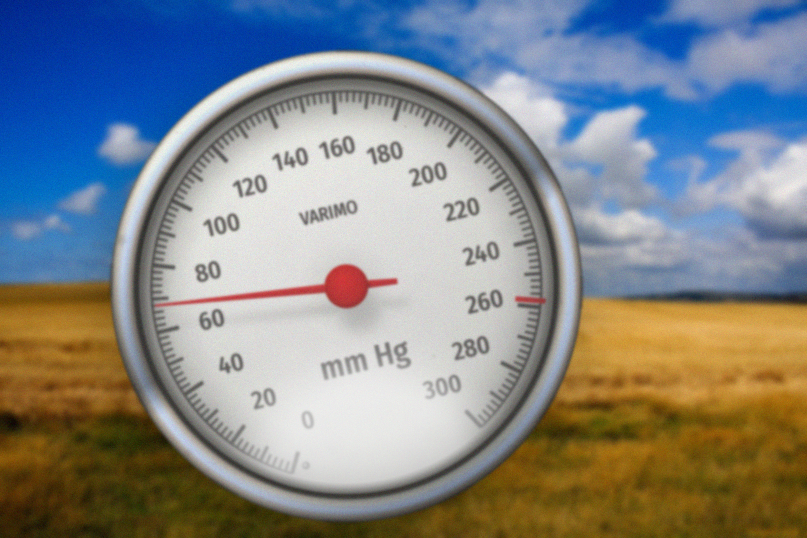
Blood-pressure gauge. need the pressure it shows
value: 68 mmHg
